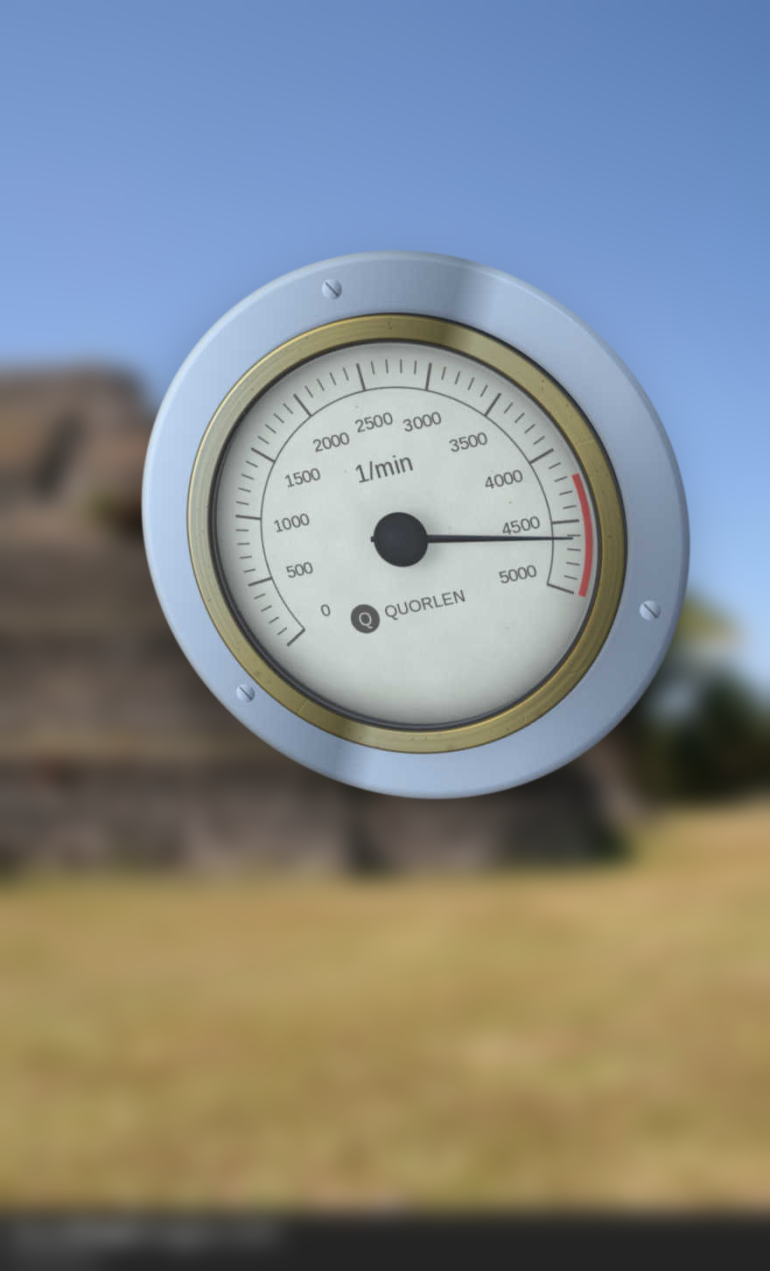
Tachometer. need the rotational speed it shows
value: 4600 rpm
